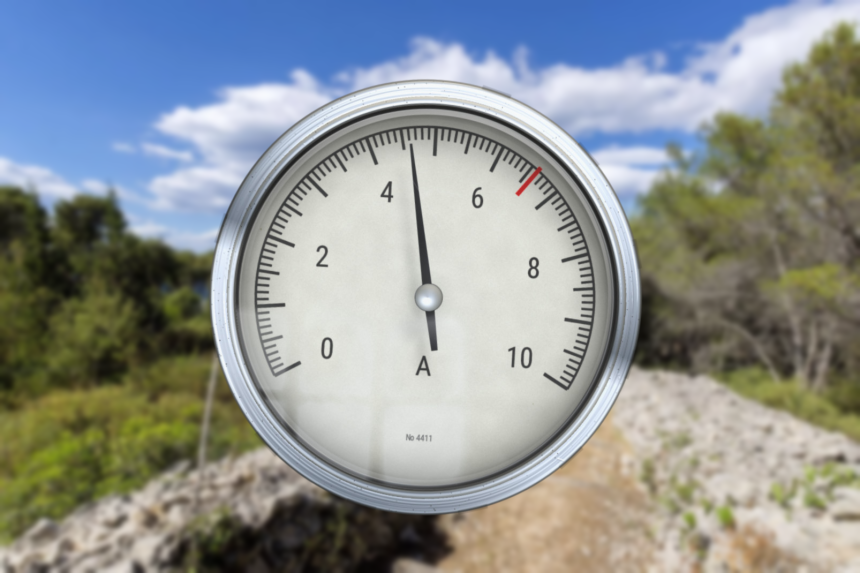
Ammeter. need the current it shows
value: 4.6 A
